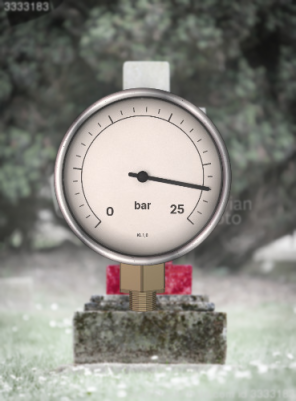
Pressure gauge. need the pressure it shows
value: 22 bar
